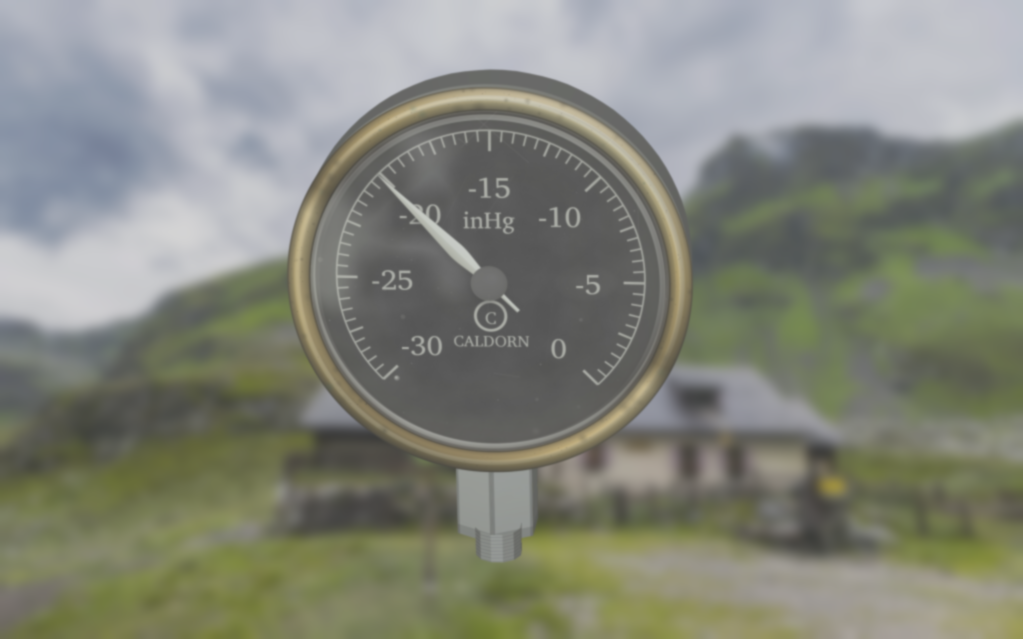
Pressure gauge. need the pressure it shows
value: -20 inHg
